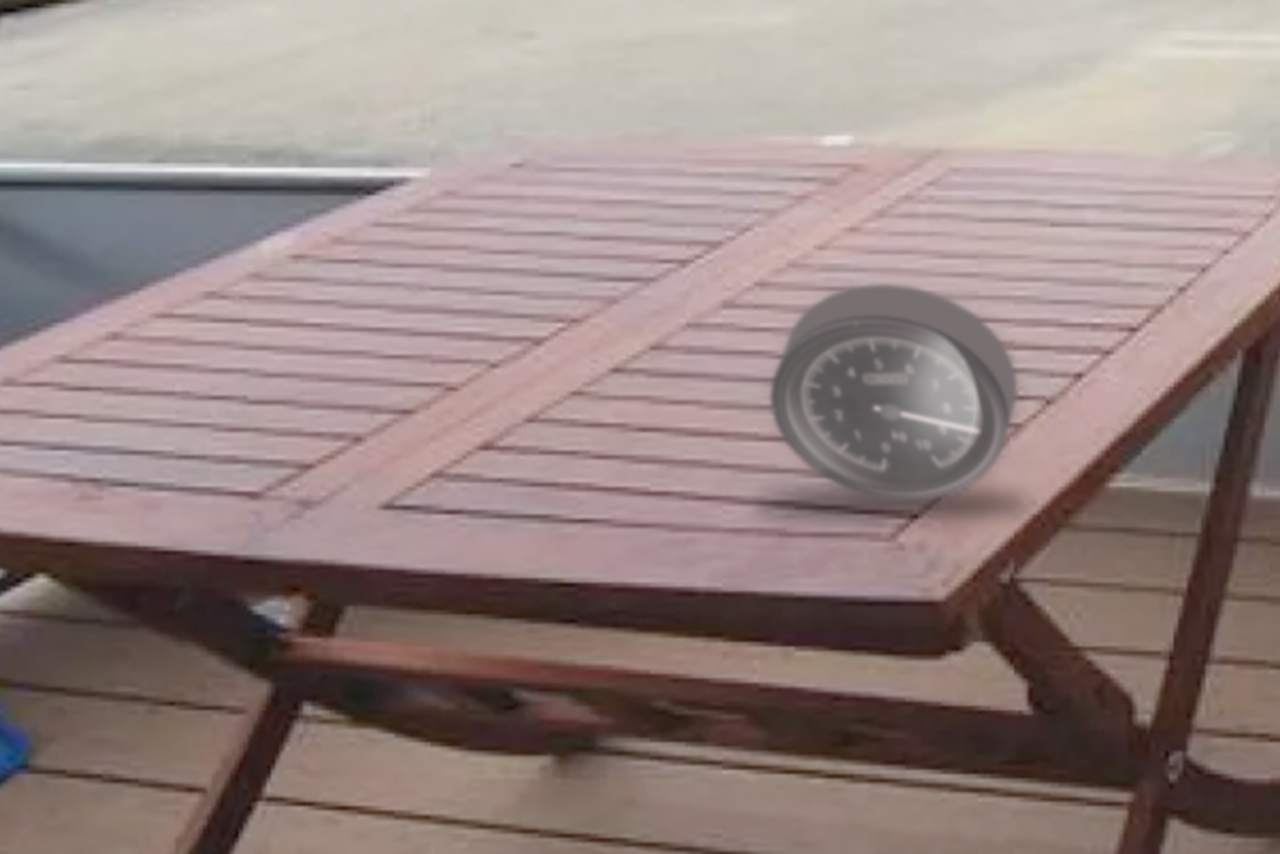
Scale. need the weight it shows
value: 8.5 kg
